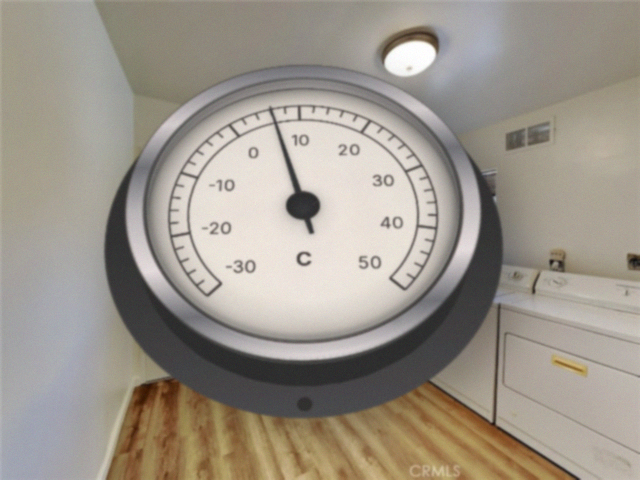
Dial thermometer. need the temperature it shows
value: 6 °C
